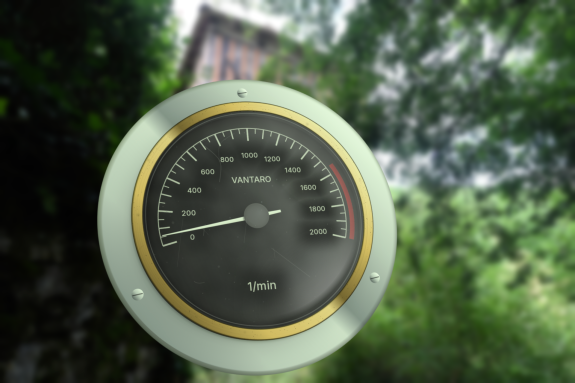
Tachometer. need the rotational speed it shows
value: 50 rpm
